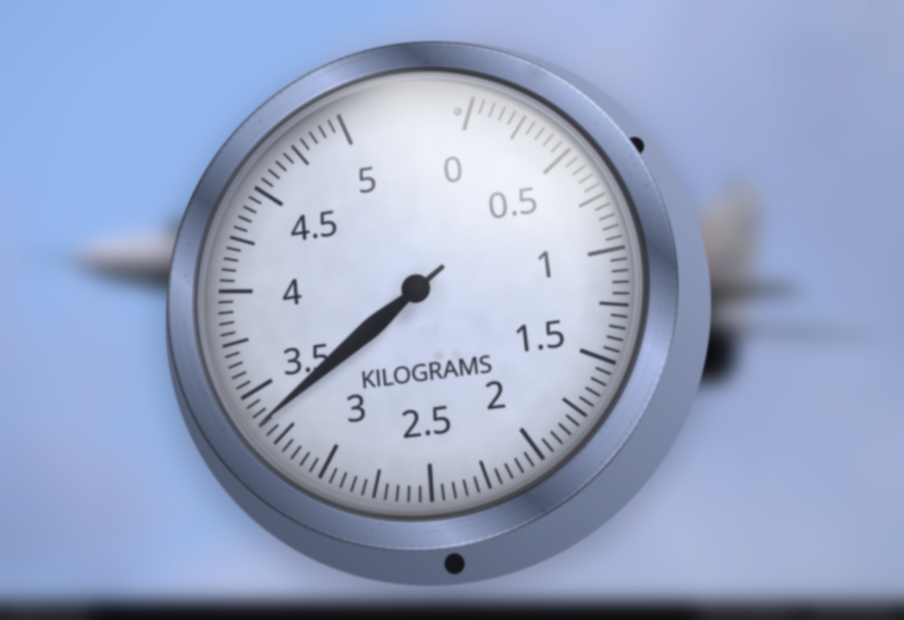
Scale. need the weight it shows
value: 3.35 kg
